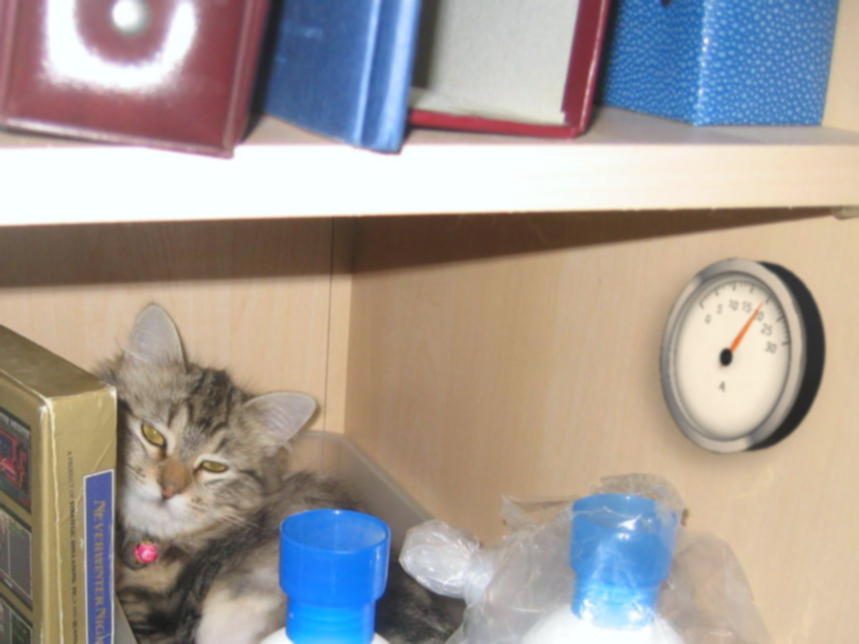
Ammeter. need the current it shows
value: 20 A
